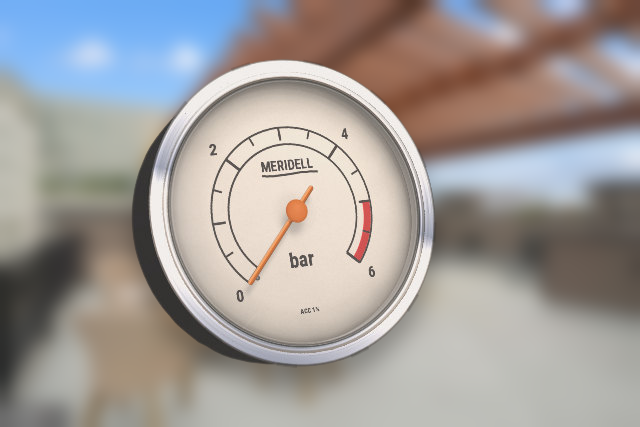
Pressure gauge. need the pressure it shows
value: 0 bar
